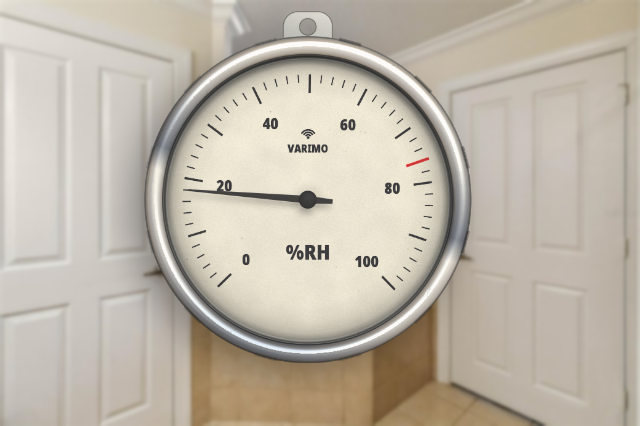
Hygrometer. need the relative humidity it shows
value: 18 %
